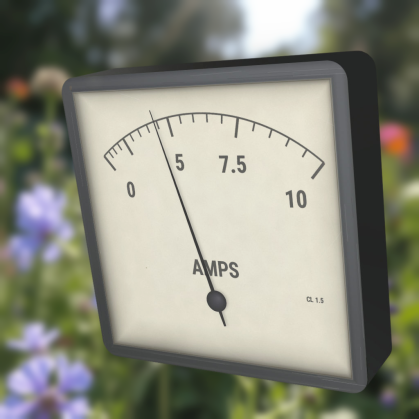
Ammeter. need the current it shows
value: 4.5 A
